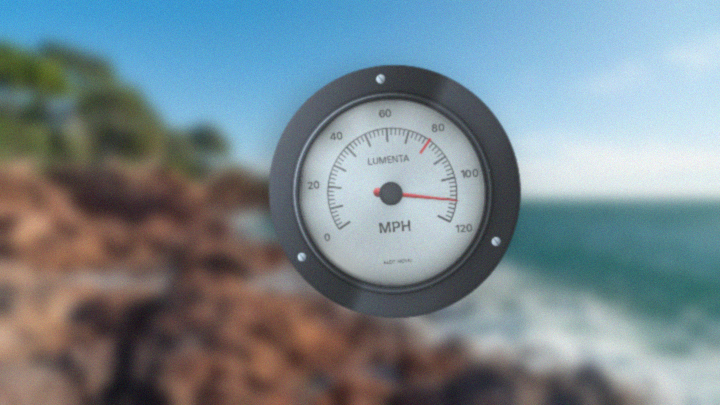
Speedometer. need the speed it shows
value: 110 mph
